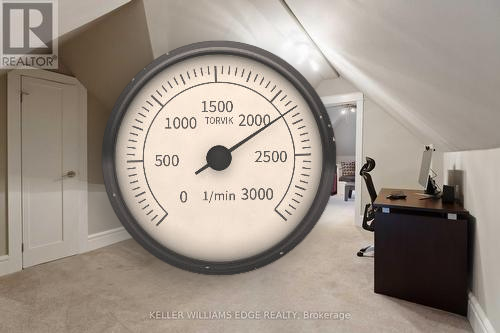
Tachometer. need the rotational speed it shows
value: 2150 rpm
